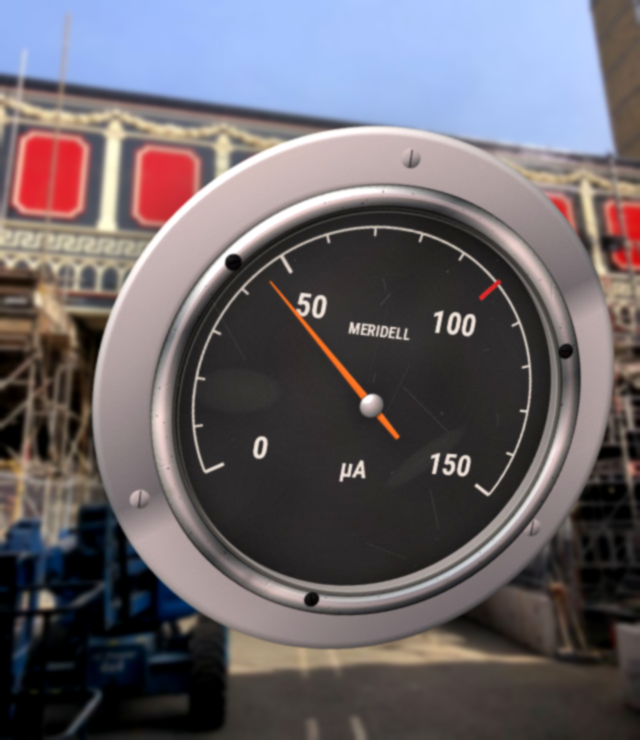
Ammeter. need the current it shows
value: 45 µA
